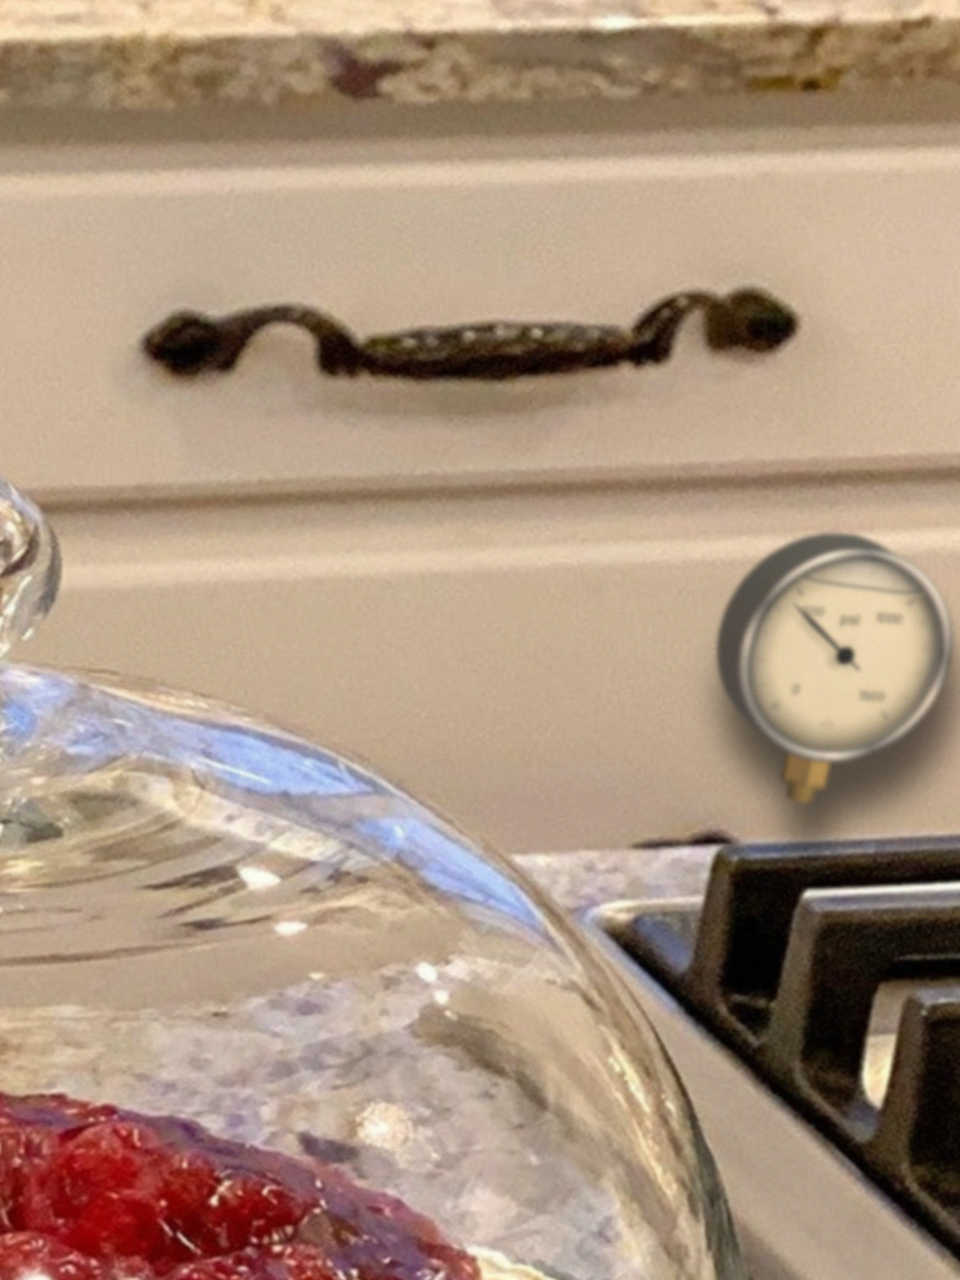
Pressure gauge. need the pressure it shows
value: 450 psi
